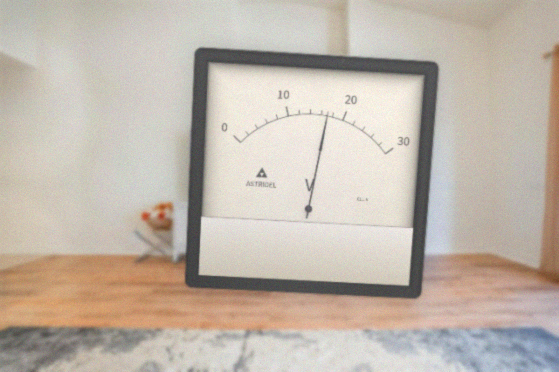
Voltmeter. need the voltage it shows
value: 17 V
